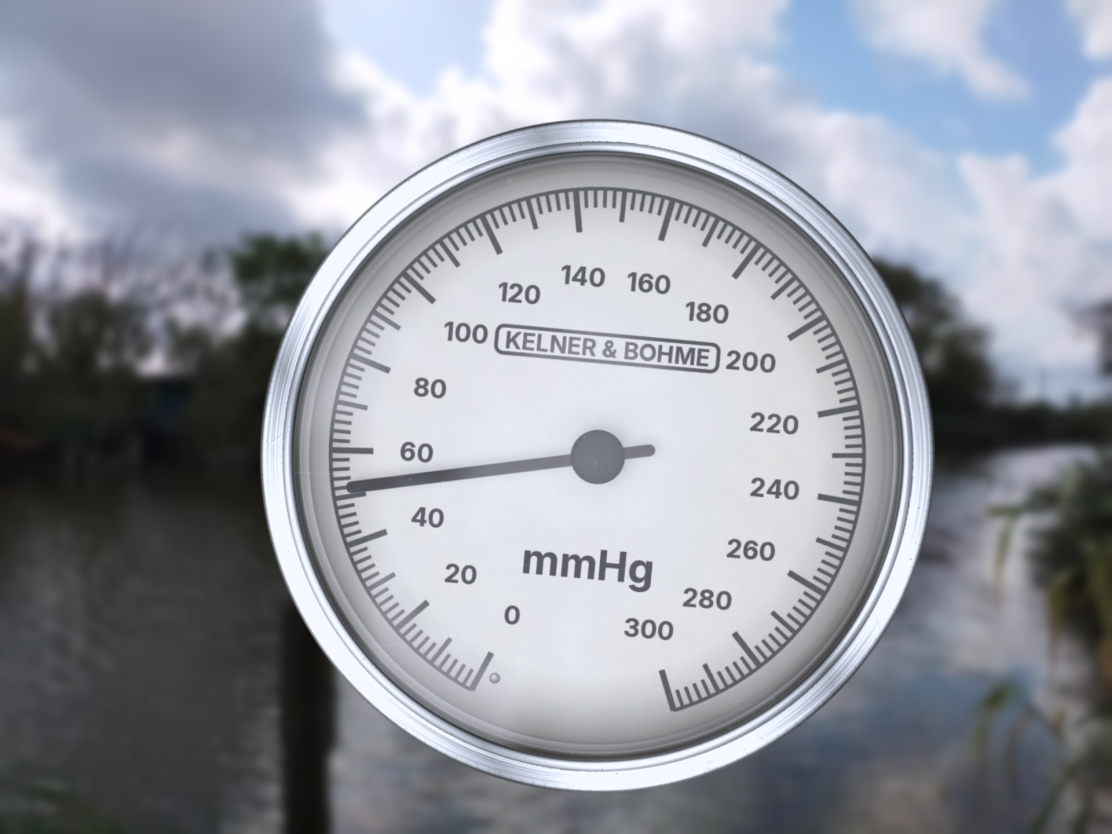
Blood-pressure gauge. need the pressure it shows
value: 52 mmHg
